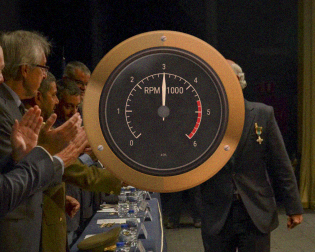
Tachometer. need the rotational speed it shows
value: 3000 rpm
